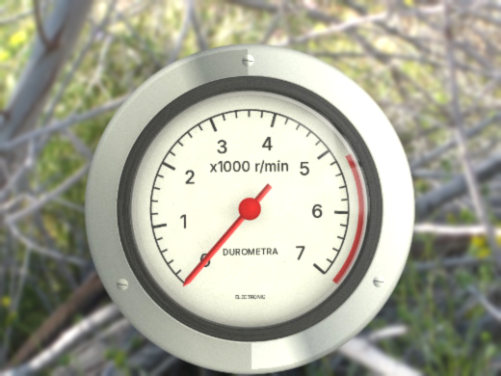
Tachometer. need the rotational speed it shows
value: 0 rpm
